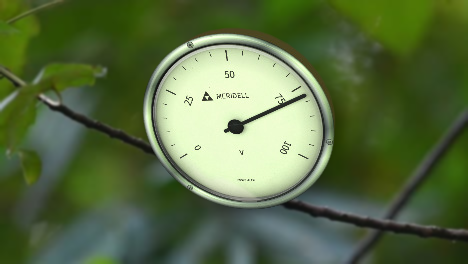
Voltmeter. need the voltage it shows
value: 77.5 V
